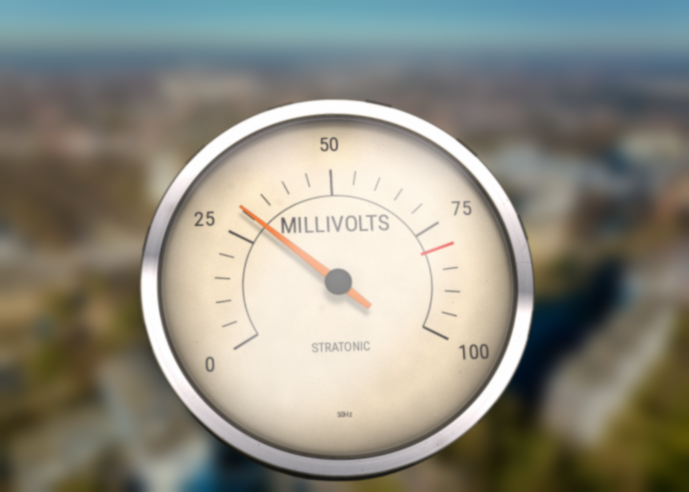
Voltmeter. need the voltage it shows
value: 30 mV
